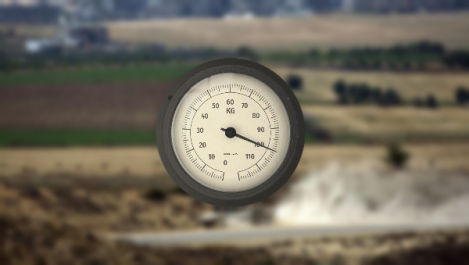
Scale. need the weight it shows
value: 100 kg
